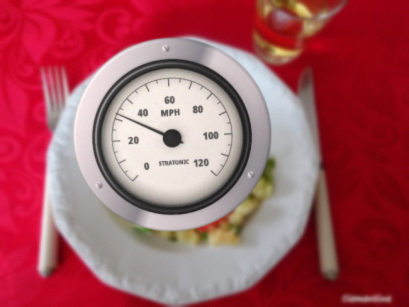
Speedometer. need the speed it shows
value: 32.5 mph
